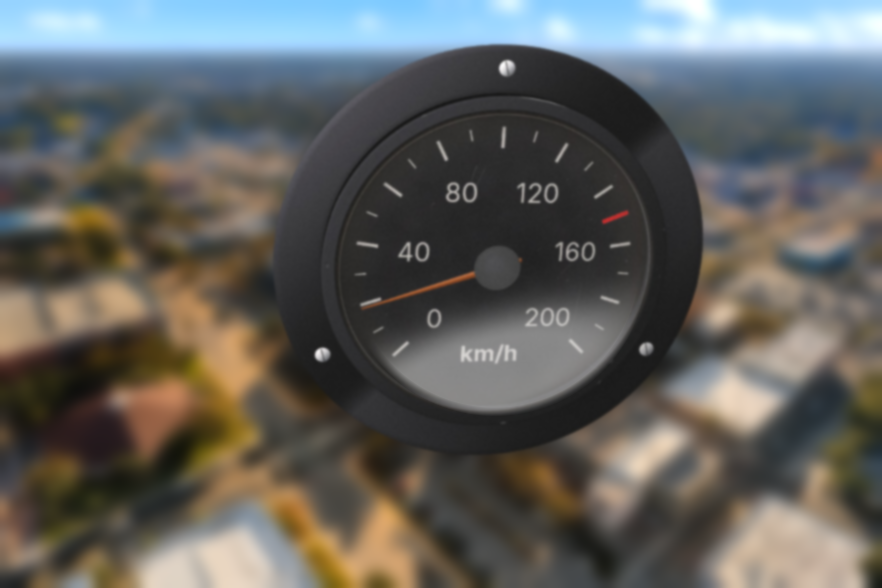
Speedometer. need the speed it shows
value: 20 km/h
